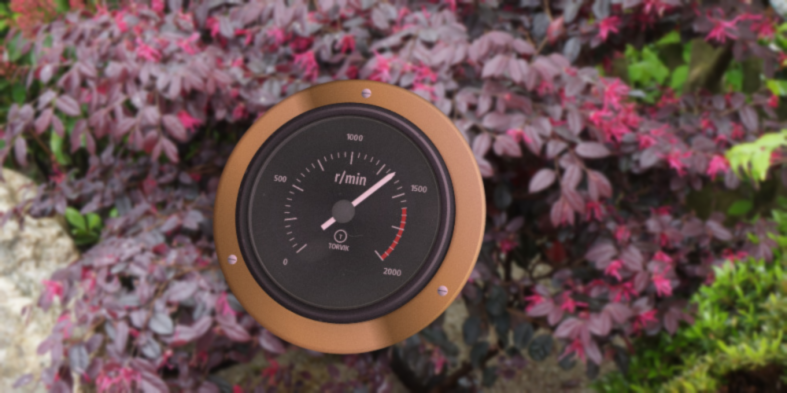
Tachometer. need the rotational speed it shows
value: 1350 rpm
